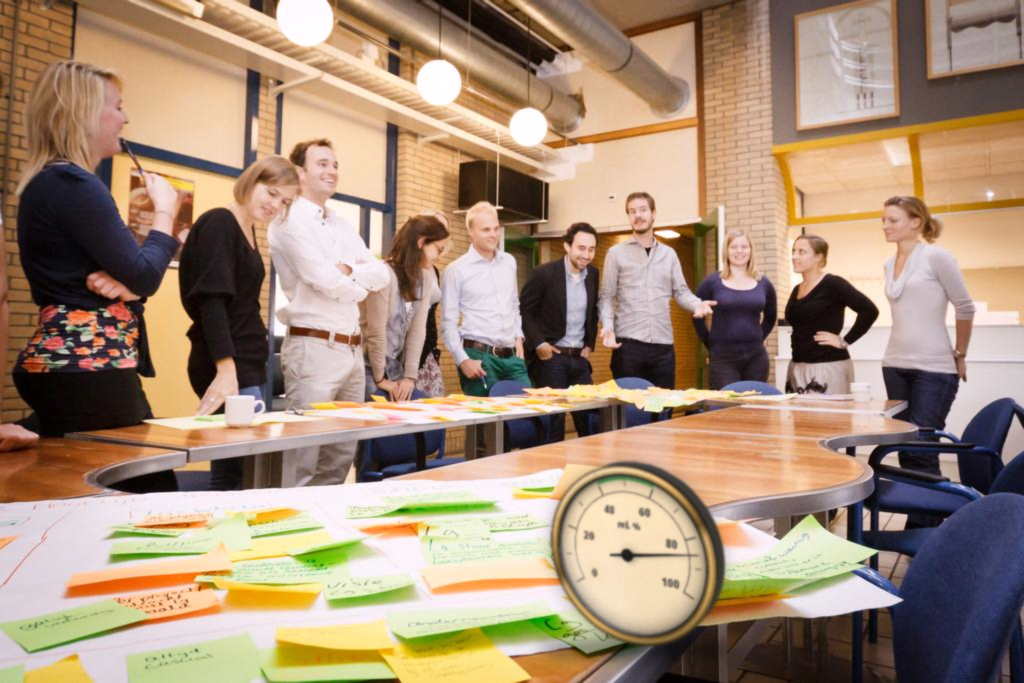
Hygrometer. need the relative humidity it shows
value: 85 %
